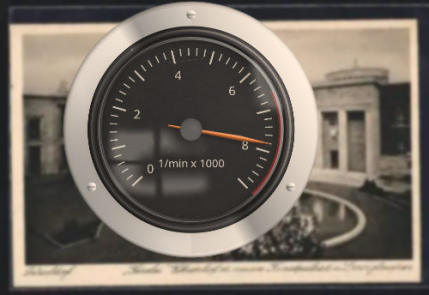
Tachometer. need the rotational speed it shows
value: 7800 rpm
